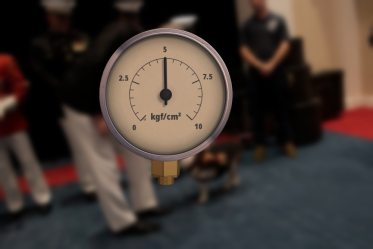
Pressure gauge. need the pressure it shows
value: 5 kg/cm²
